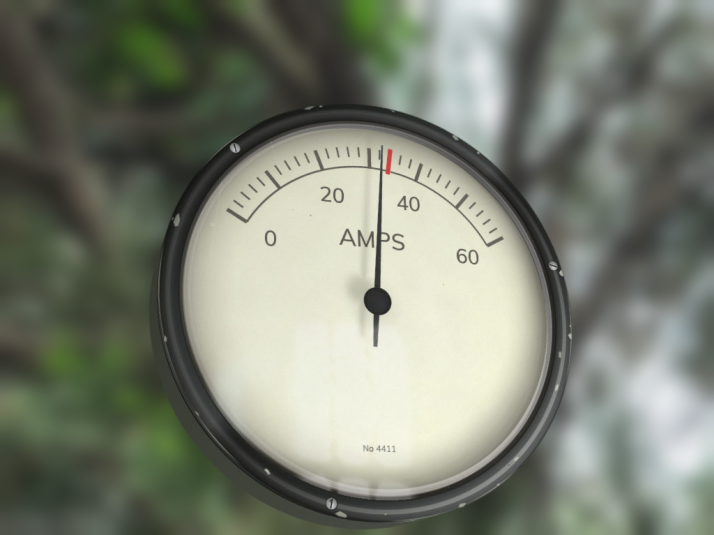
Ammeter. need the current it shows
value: 32 A
